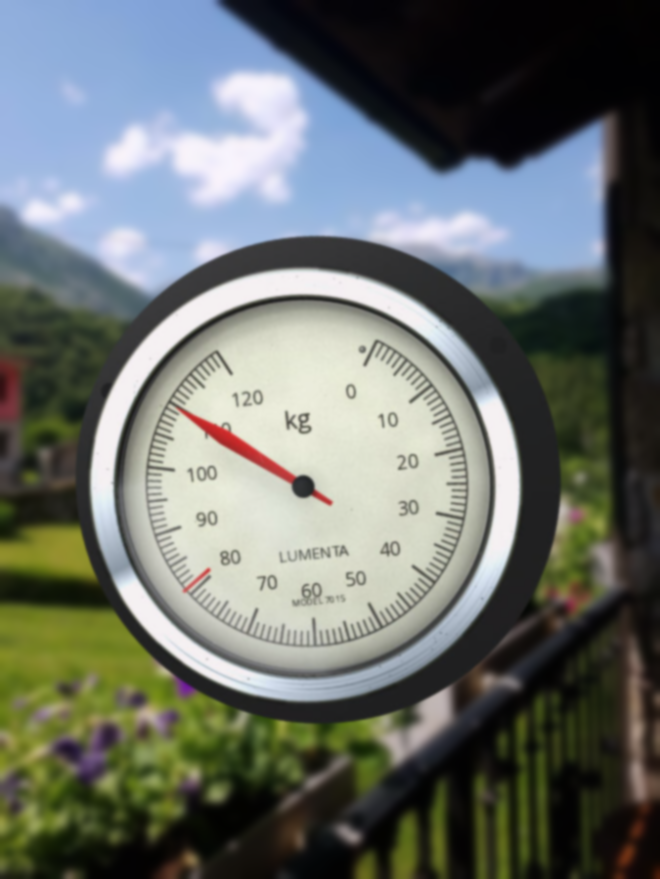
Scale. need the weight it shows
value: 110 kg
